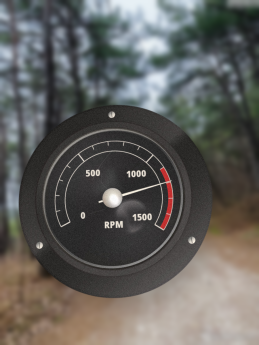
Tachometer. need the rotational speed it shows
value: 1200 rpm
